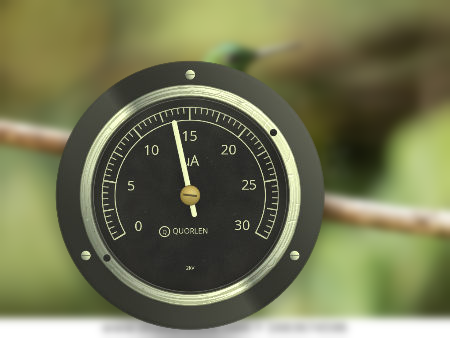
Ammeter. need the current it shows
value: 13.5 µA
